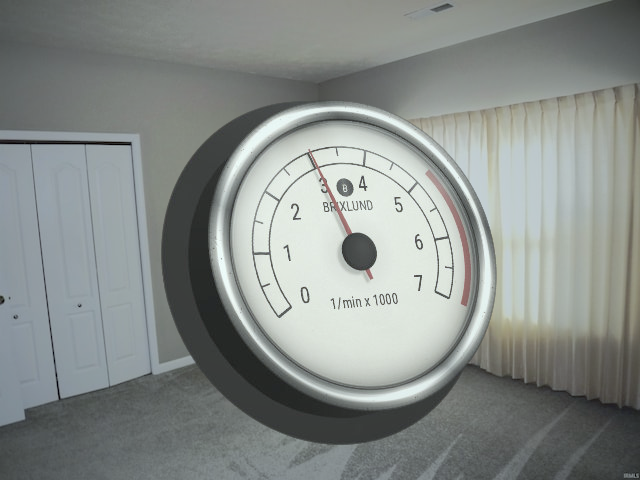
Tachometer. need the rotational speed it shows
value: 3000 rpm
